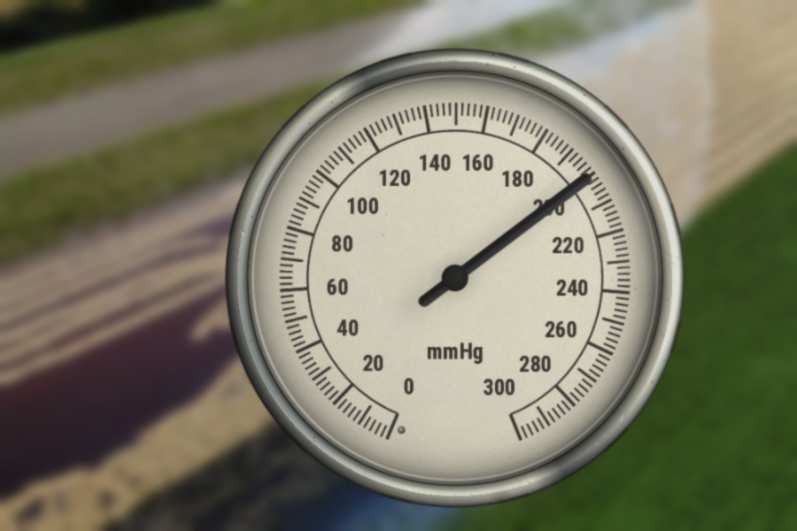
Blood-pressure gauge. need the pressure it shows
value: 200 mmHg
